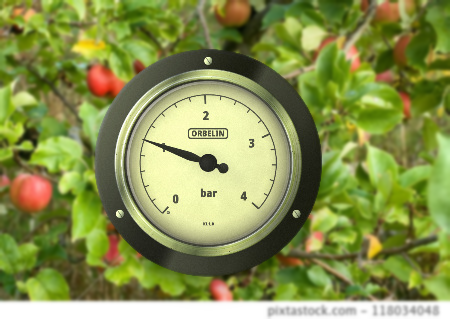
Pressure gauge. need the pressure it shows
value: 1 bar
